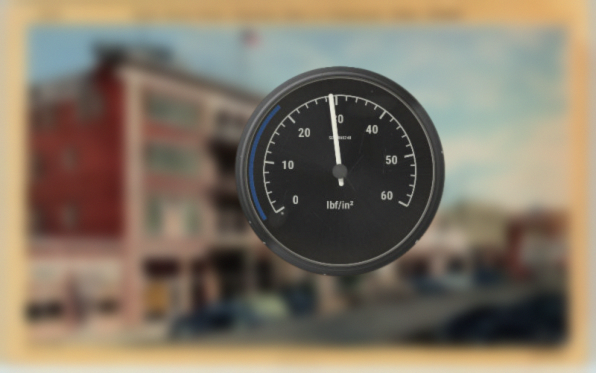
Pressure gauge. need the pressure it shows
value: 29 psi
